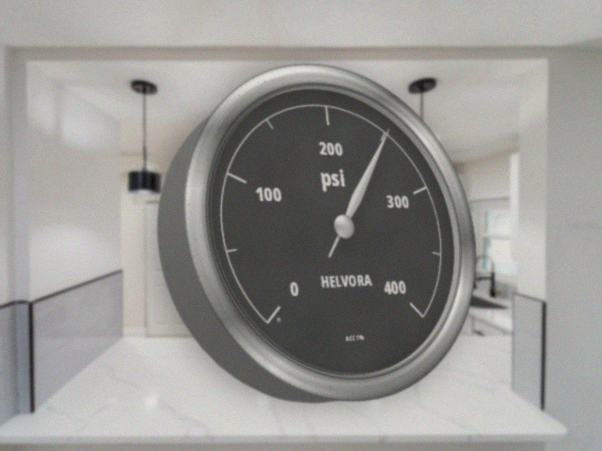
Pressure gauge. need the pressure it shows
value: 250 psi
